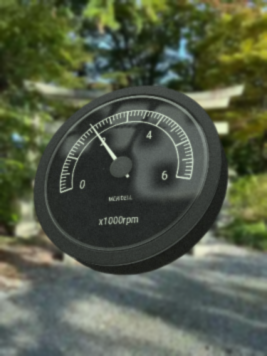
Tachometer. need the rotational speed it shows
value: 2000 rpm
